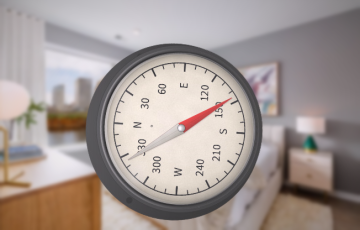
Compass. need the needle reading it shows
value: 145 °
